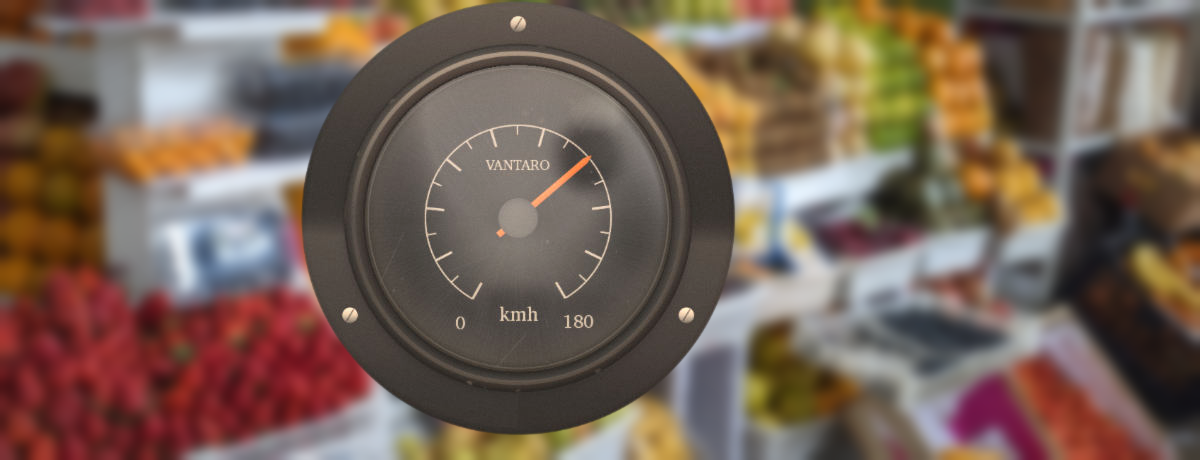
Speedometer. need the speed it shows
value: 120 km/h
